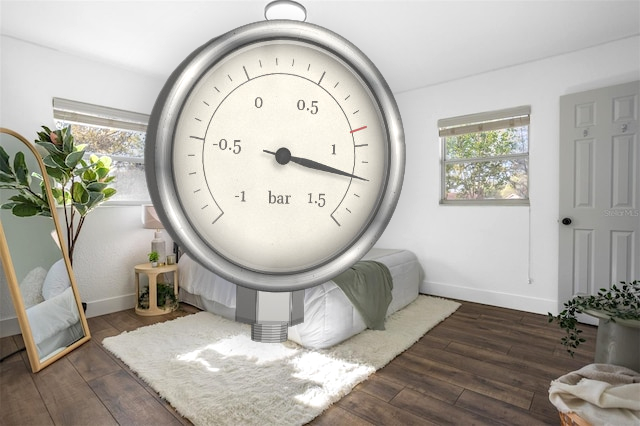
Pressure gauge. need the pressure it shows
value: 1.2 bar
